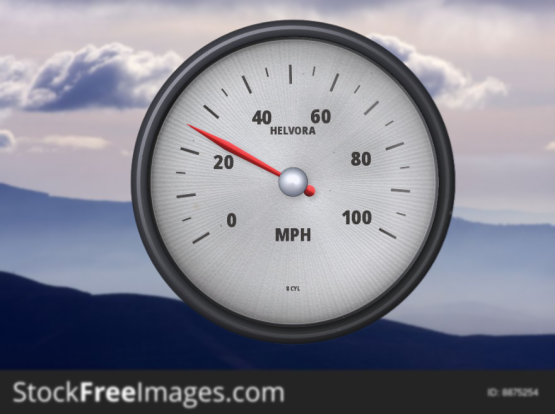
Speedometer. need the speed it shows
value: 25 mph
